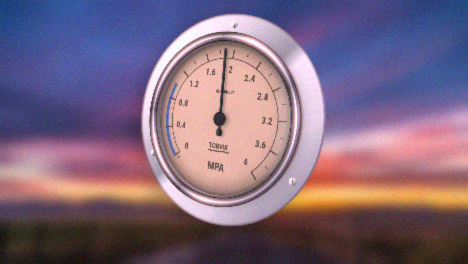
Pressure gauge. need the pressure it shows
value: 1.9 MPa
